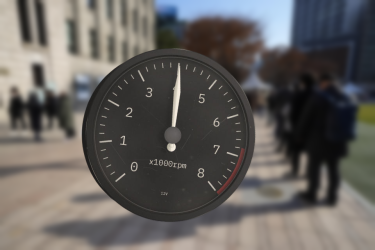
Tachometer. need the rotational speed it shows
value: 4000 rpm
